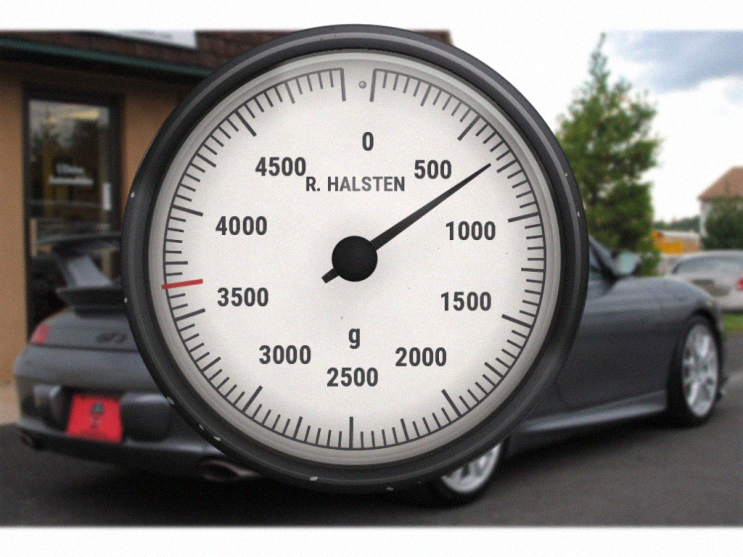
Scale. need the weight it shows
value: 700 g
